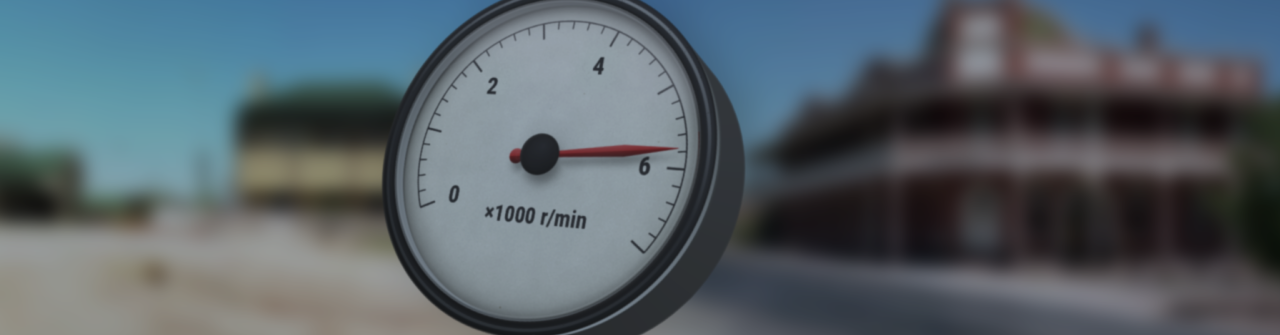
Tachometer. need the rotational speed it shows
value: 5800 rpm
